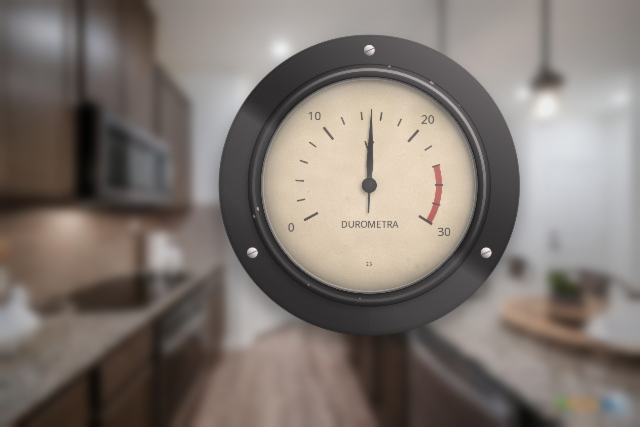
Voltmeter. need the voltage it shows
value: 15 V
